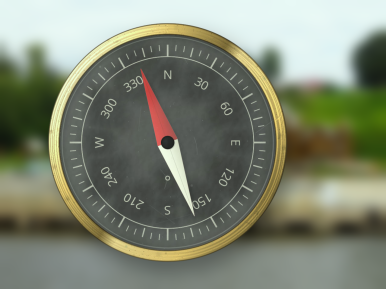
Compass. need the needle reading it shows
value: 340 °
